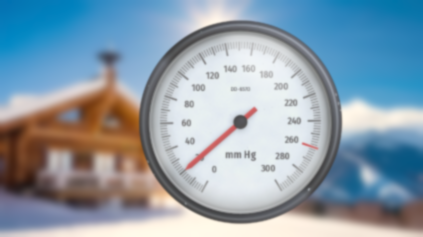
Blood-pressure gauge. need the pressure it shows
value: 20 mmHg
